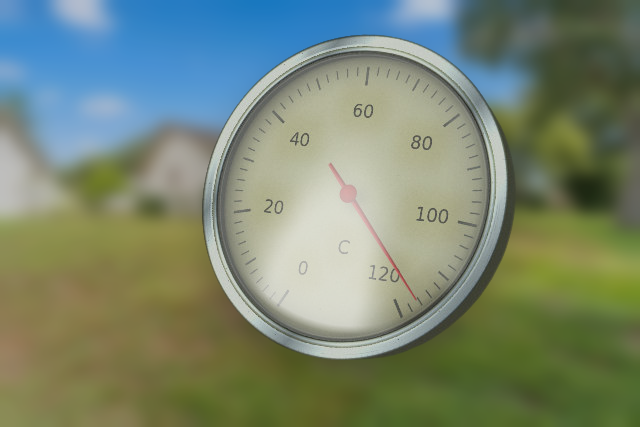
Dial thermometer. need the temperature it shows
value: 116 °C
